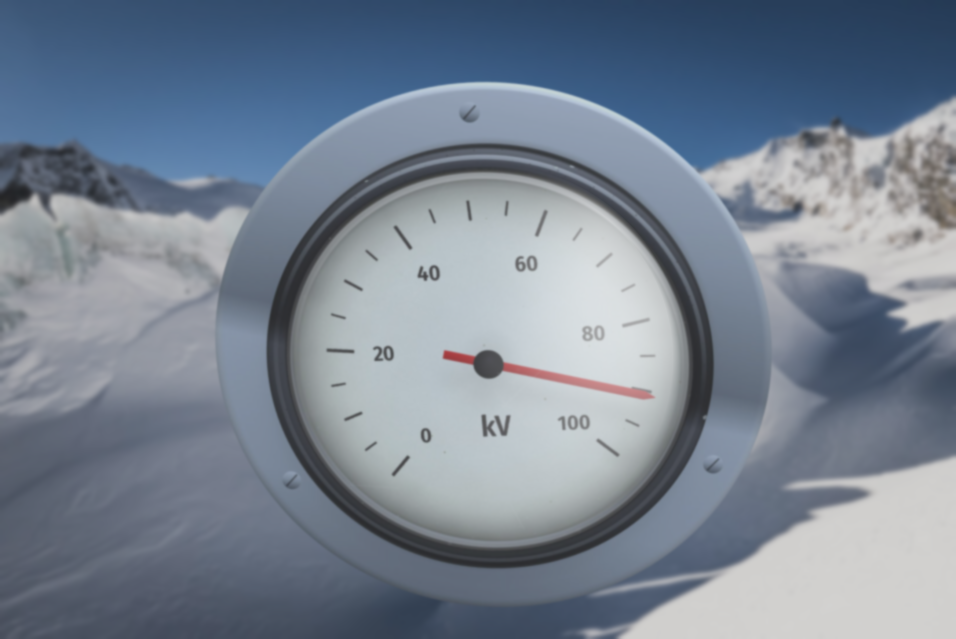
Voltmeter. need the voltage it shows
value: 90 kV
